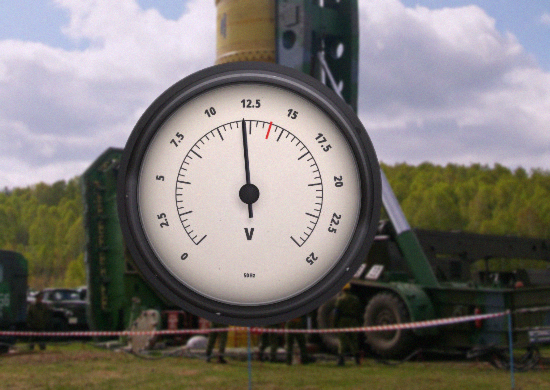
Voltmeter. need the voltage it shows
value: 12 V
